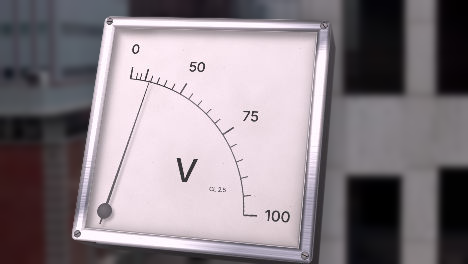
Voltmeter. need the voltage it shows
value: 30 V
